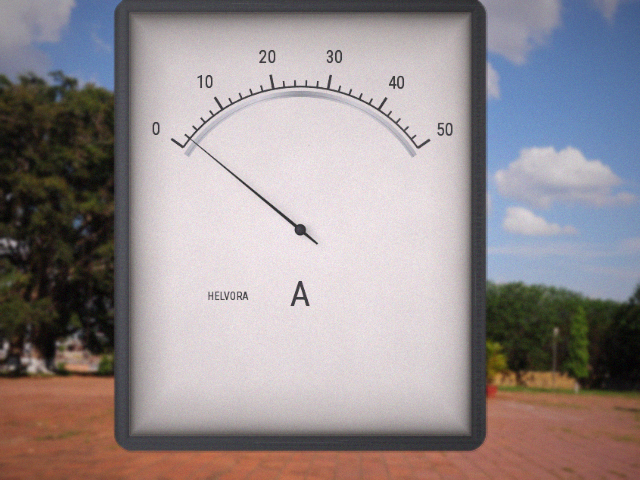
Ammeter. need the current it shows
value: 2 A
